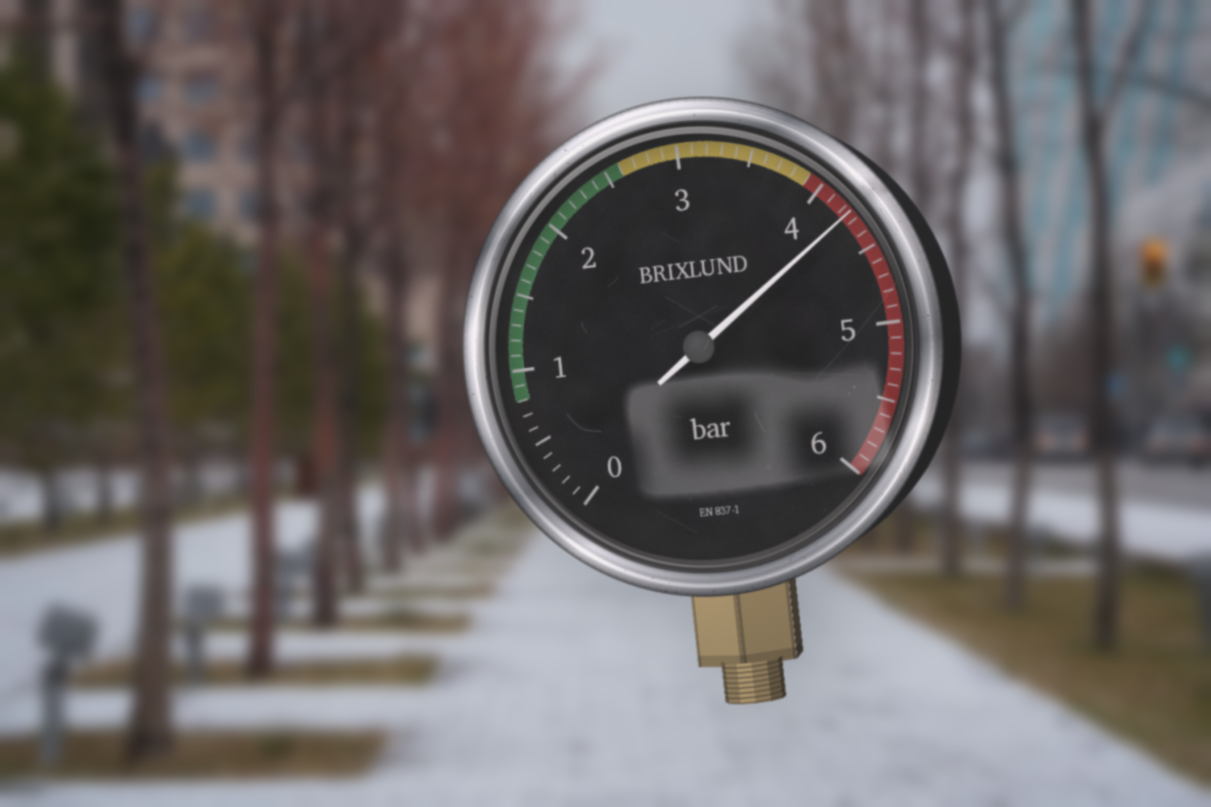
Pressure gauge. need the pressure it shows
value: 4.25 bar
